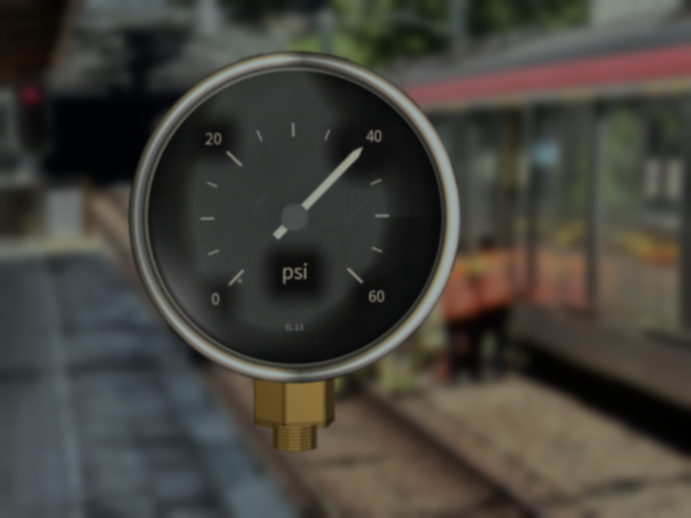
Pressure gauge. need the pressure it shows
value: 40 psi
